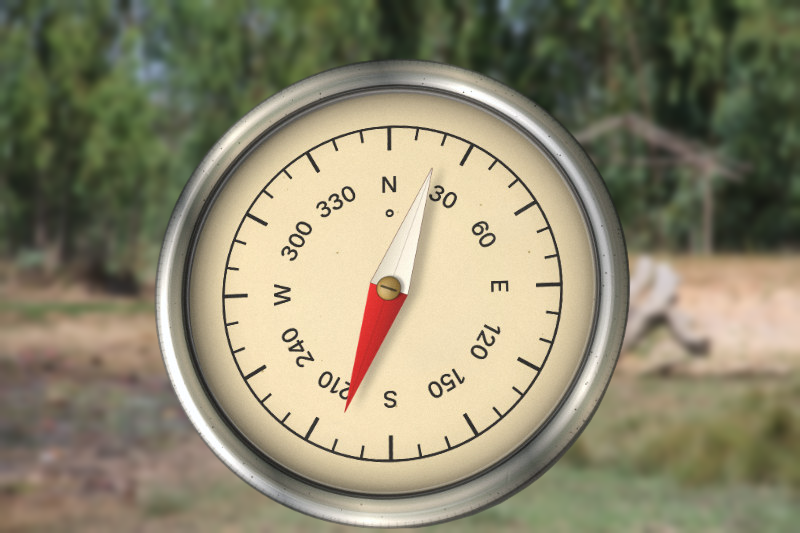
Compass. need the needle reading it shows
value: 200 °
